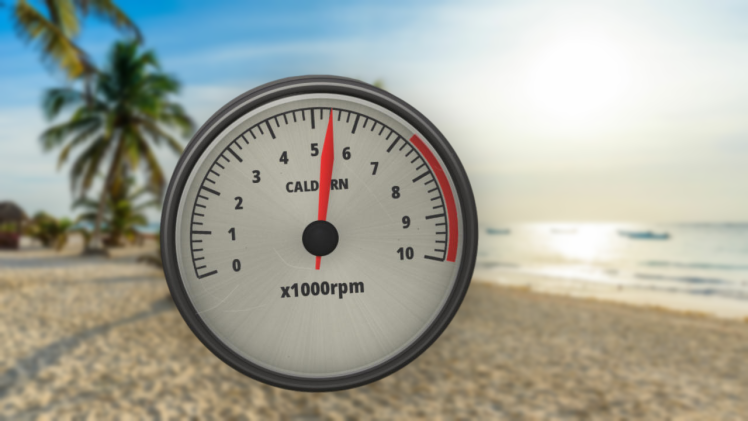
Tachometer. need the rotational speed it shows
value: 5400 rpm
